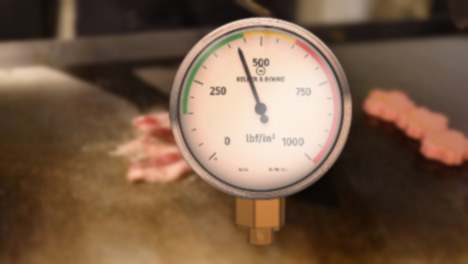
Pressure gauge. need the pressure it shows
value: 425 psi
